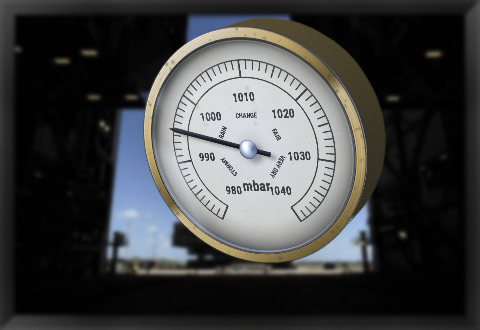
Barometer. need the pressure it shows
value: 995 mbar
